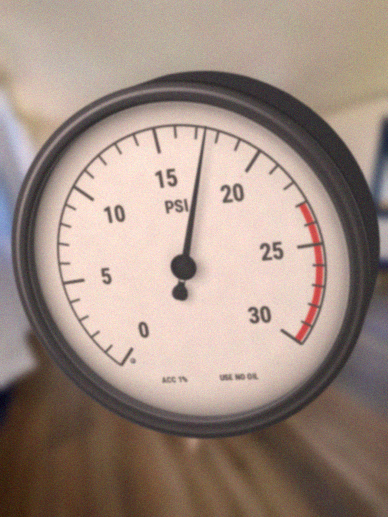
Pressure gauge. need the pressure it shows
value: 17.5 psi
